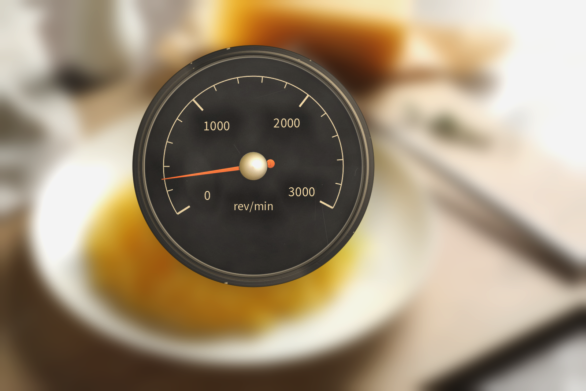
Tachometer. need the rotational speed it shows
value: 300 rpm
